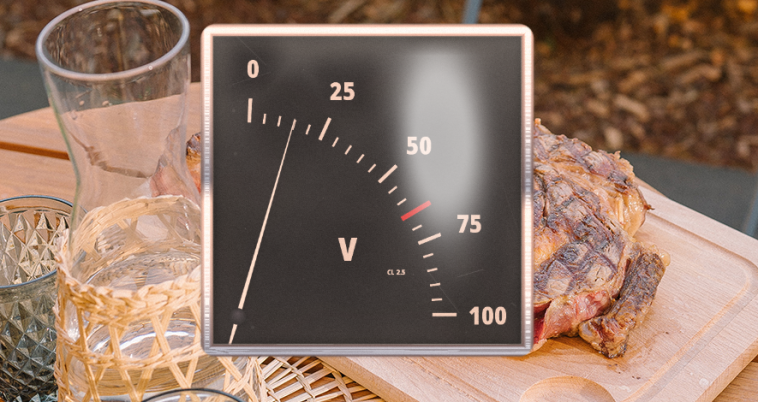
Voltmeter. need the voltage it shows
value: 15 V
